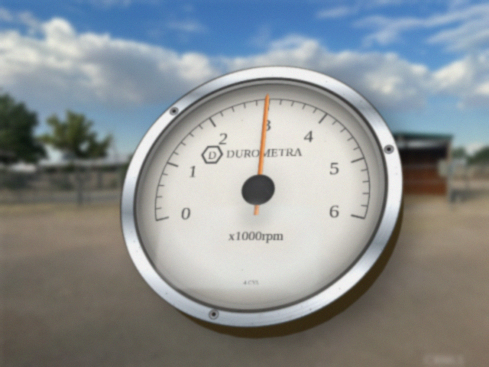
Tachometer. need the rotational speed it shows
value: 3000 rpm
